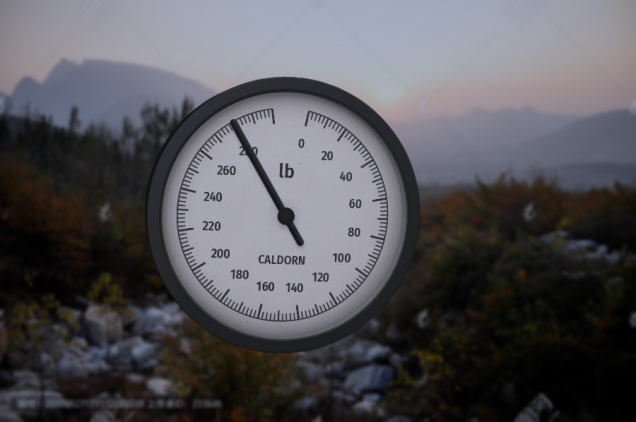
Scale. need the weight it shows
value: 280 lb
